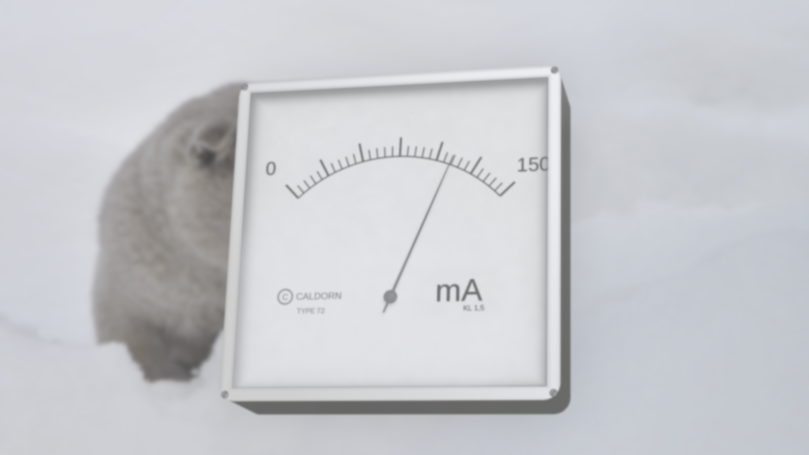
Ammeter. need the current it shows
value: 110 mA
